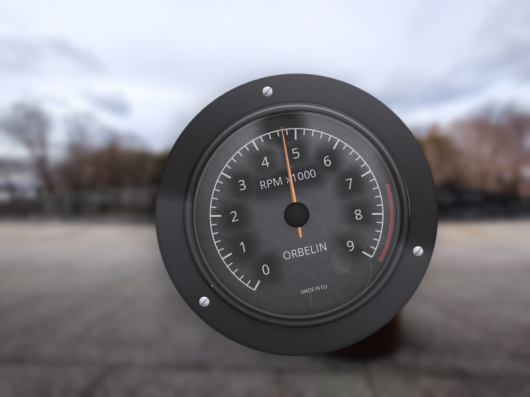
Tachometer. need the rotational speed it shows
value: 4700 rpm
